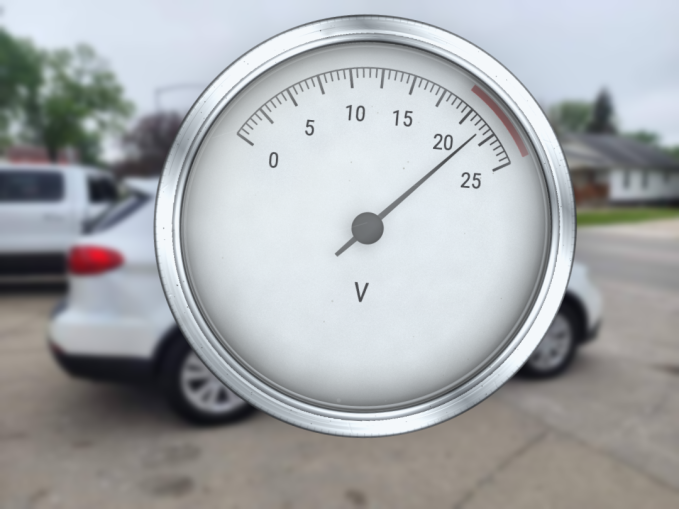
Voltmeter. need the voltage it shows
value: 21.5 V
